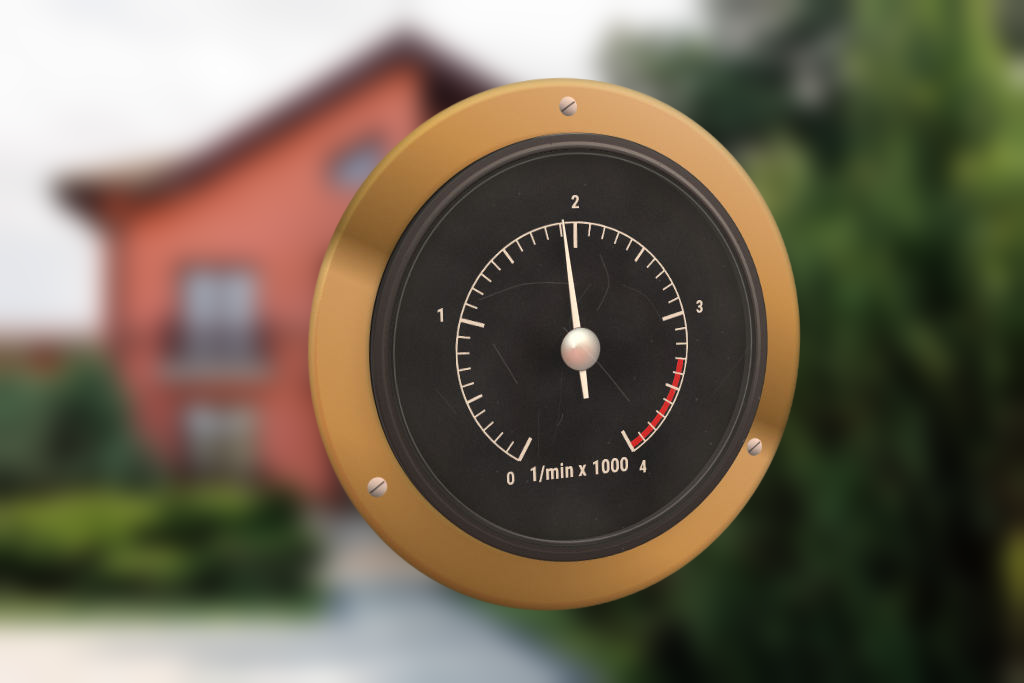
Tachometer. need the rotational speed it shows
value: 1900 rpm
